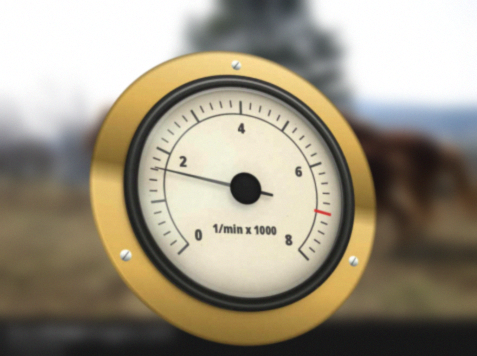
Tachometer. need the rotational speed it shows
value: 1600 rpm
